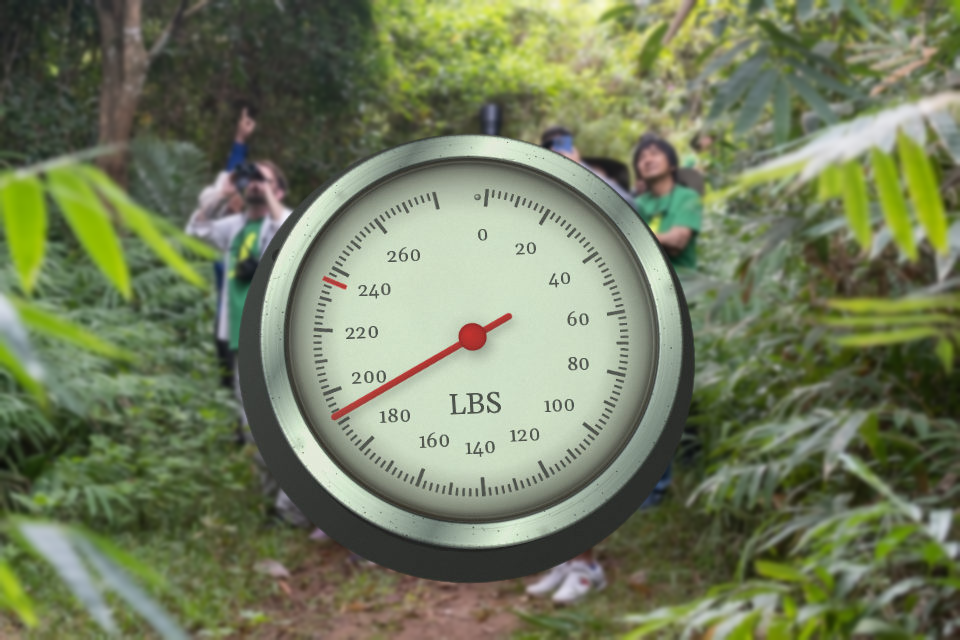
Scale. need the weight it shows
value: 192 lb
